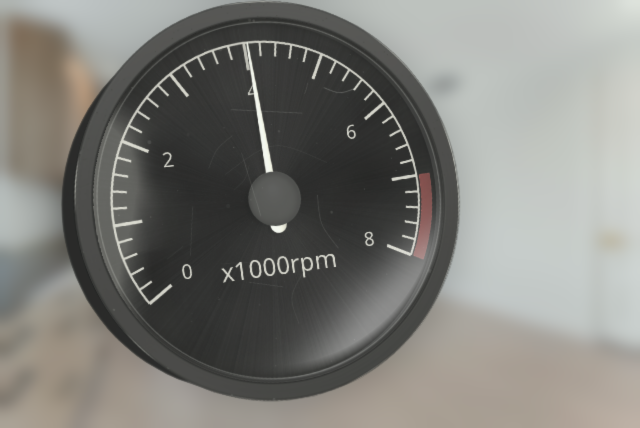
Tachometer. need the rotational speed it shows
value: 4000 rpm
